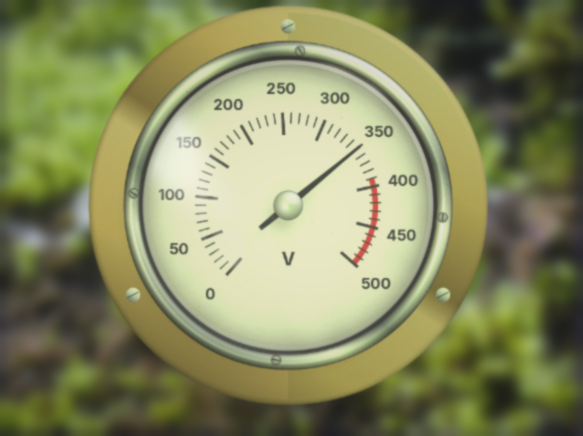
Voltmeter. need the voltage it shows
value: 350 V
